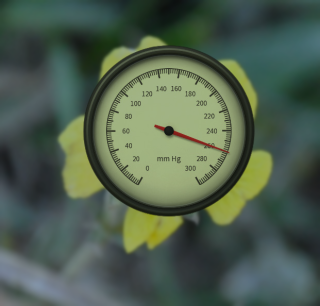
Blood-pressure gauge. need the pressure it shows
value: 260 mmHg
